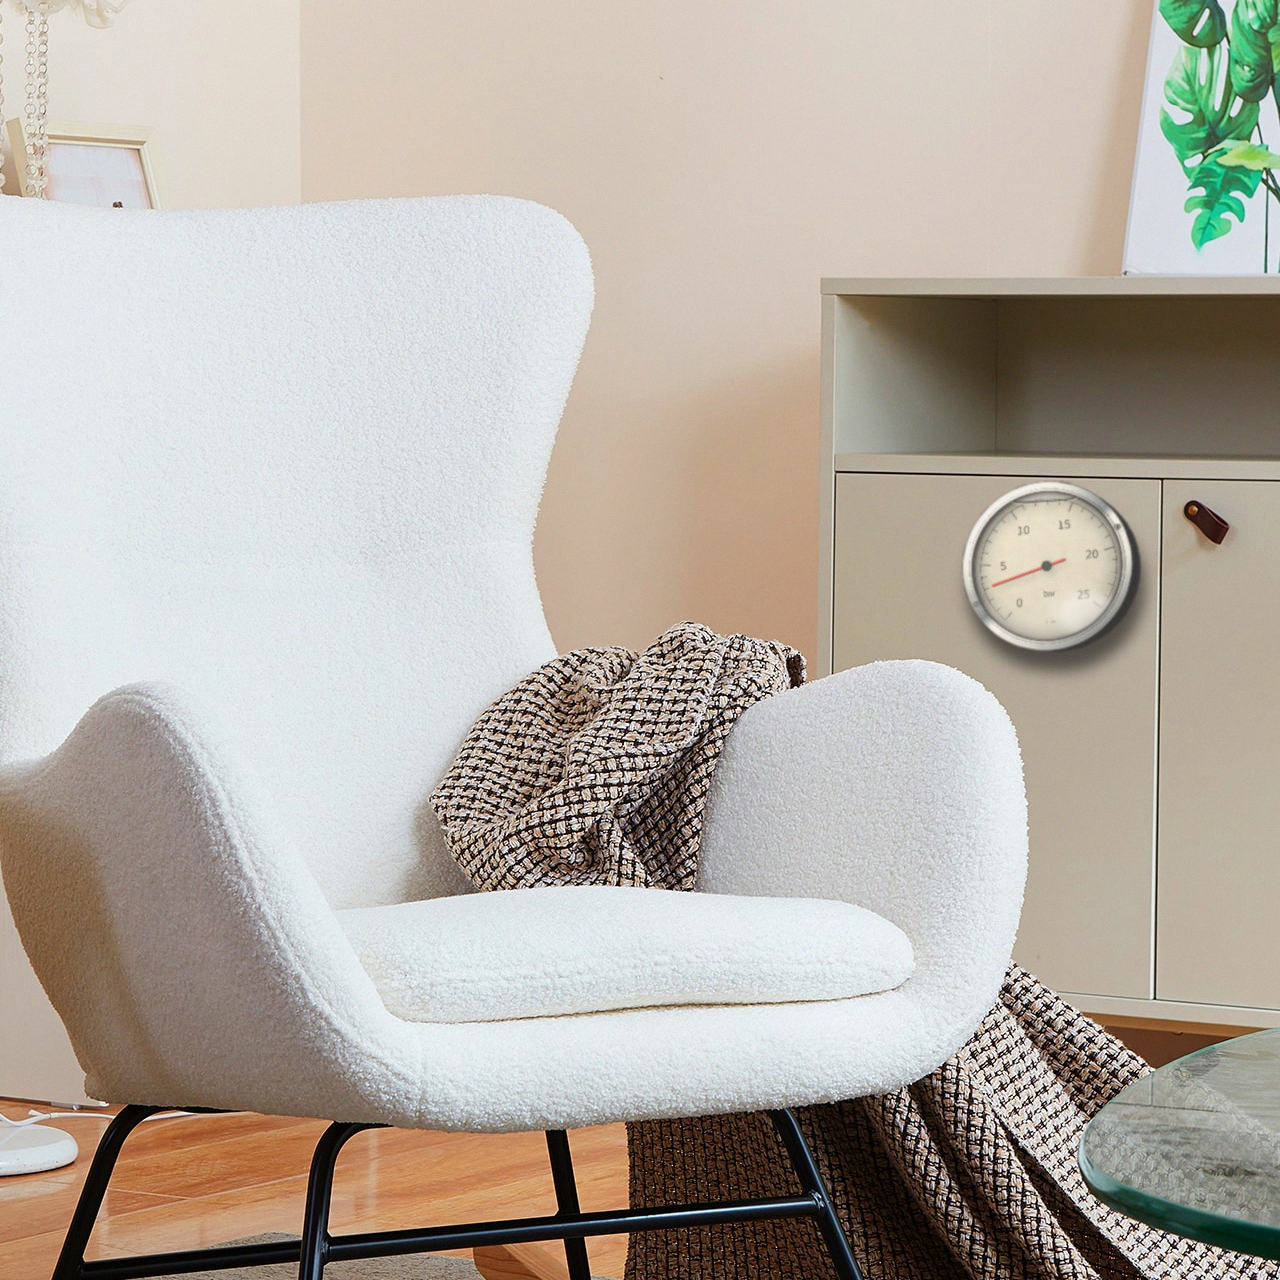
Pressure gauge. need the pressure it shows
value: 3 bar
